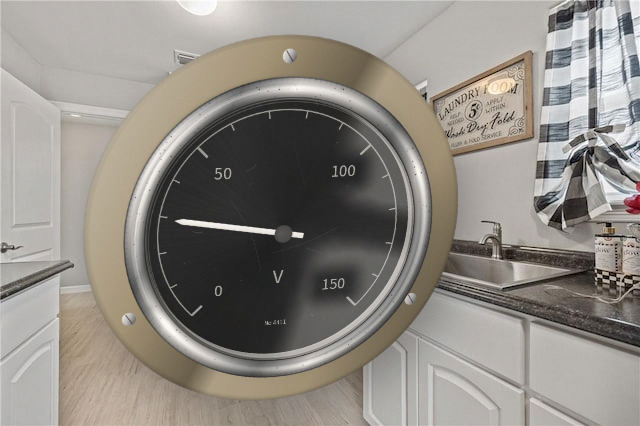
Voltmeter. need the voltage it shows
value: 30 V
